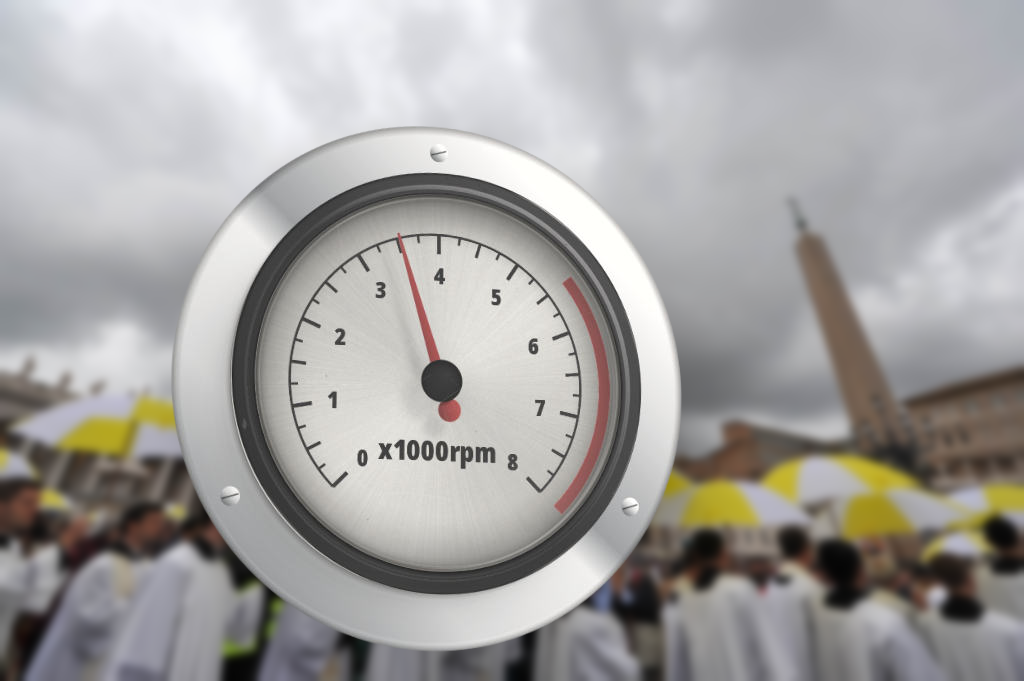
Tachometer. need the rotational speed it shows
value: 3500 rpm
